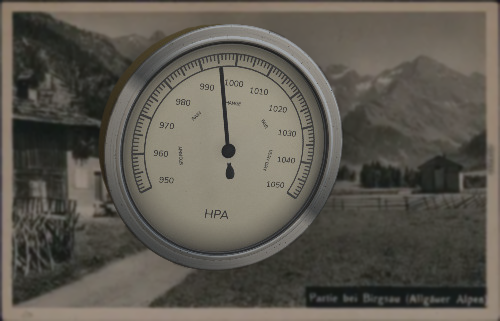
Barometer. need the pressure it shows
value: 995 hPa
